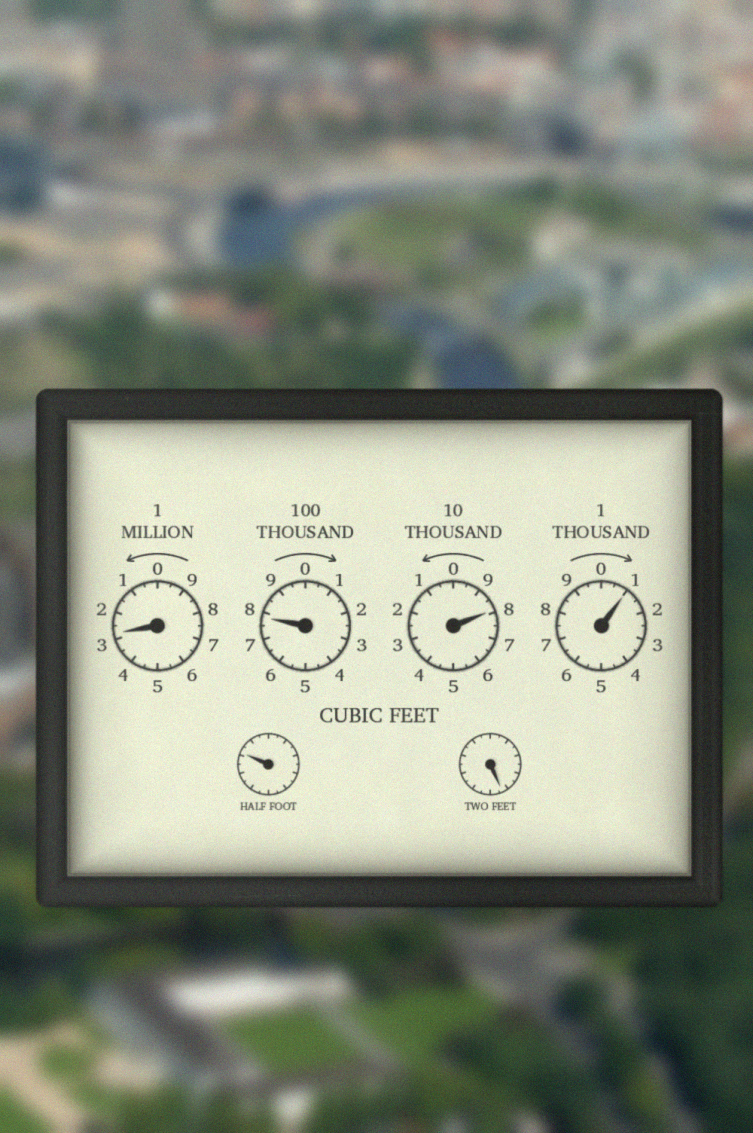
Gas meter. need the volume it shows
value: 278100 ft³
